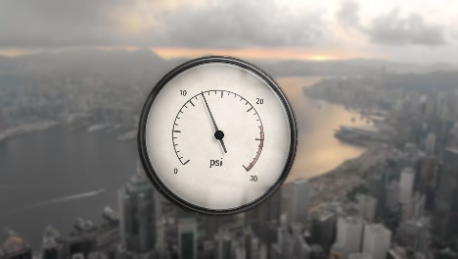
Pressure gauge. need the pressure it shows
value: 12 psi
